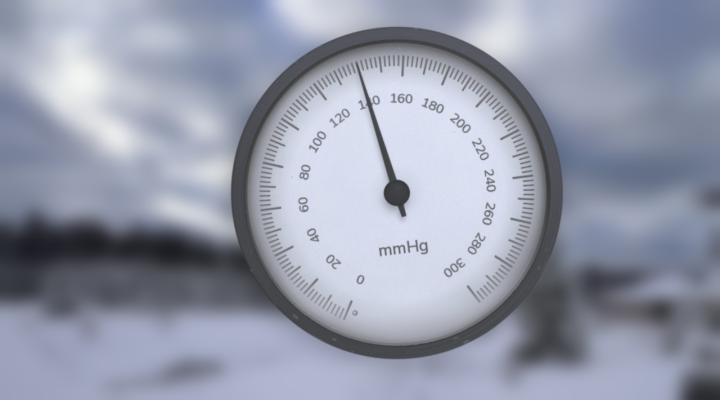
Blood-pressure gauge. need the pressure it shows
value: 140 mmHg
